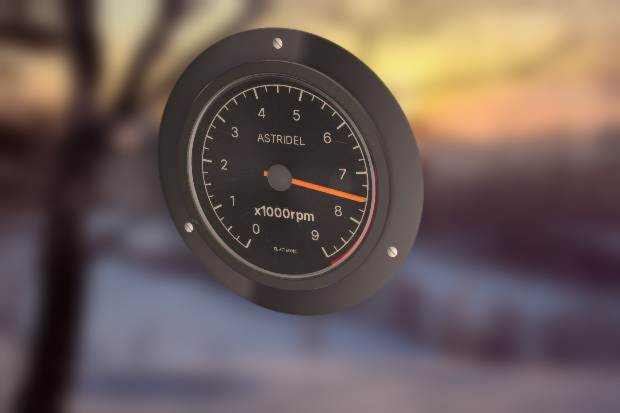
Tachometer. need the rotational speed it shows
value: 7500 rpm
